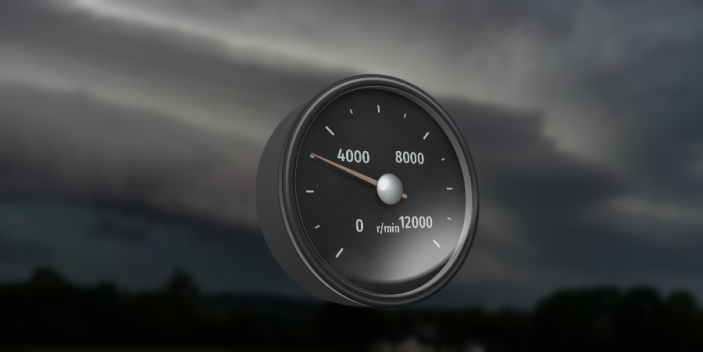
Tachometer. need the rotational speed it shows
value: 3000 rpm
